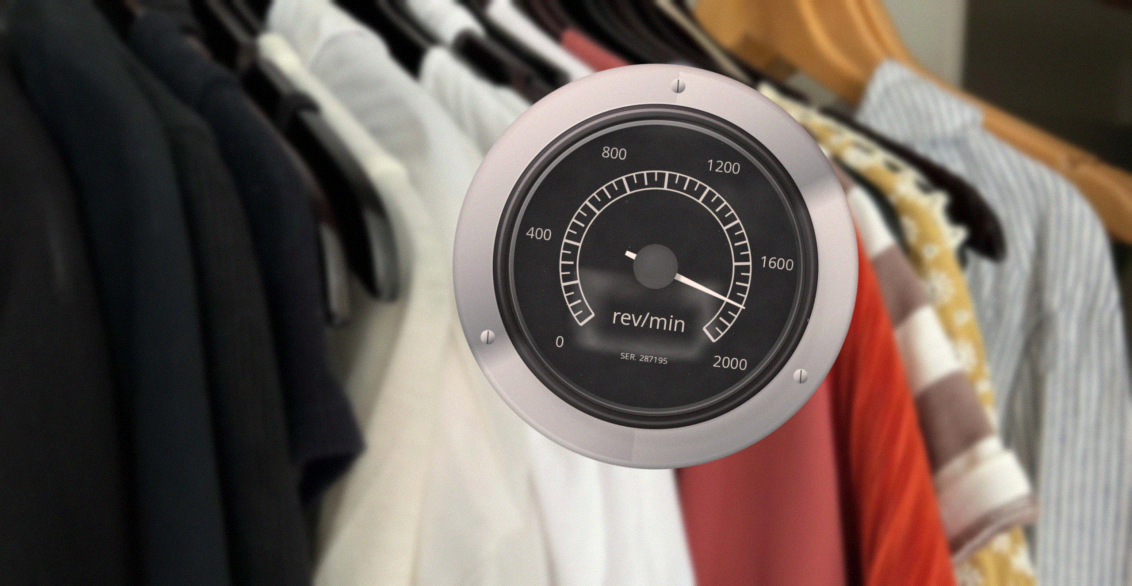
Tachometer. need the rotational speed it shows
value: 1800 rpm
